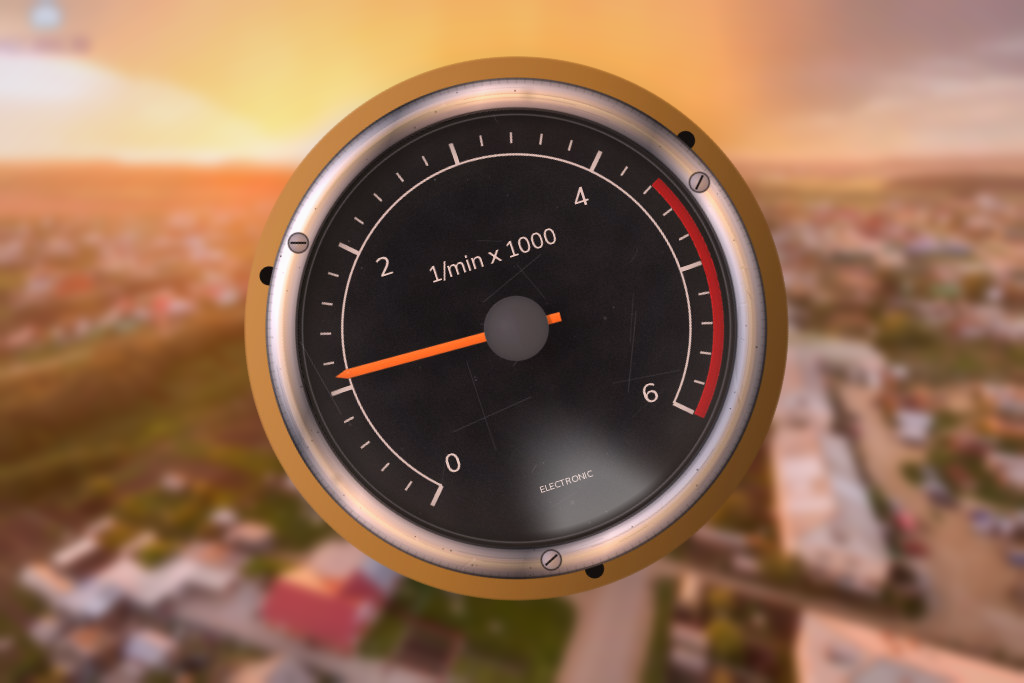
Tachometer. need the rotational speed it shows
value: 1100 rpm
